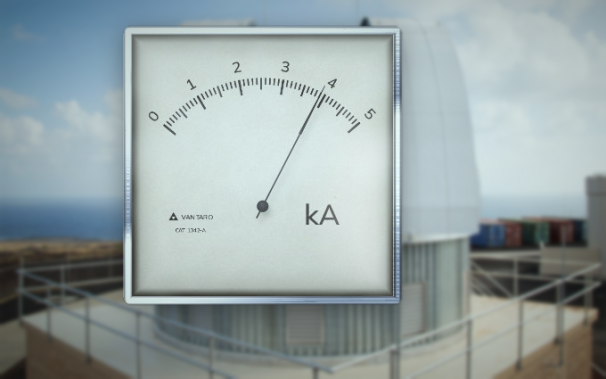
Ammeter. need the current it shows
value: 3.9 kA
